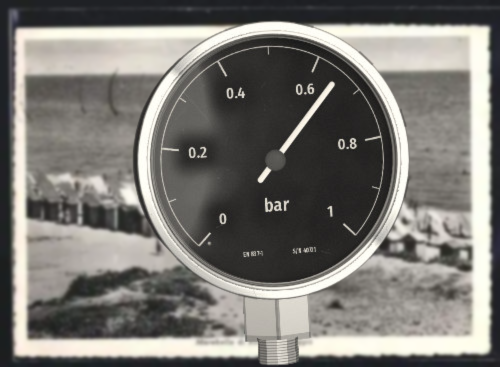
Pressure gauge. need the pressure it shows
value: 0.65 bar
